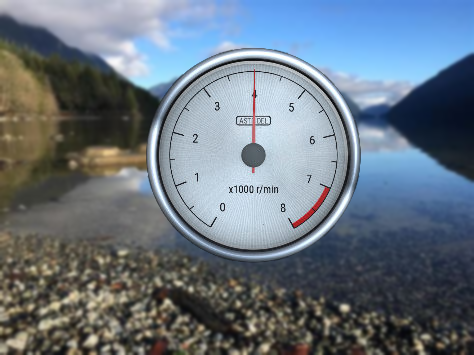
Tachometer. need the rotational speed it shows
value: 4000 rpm
